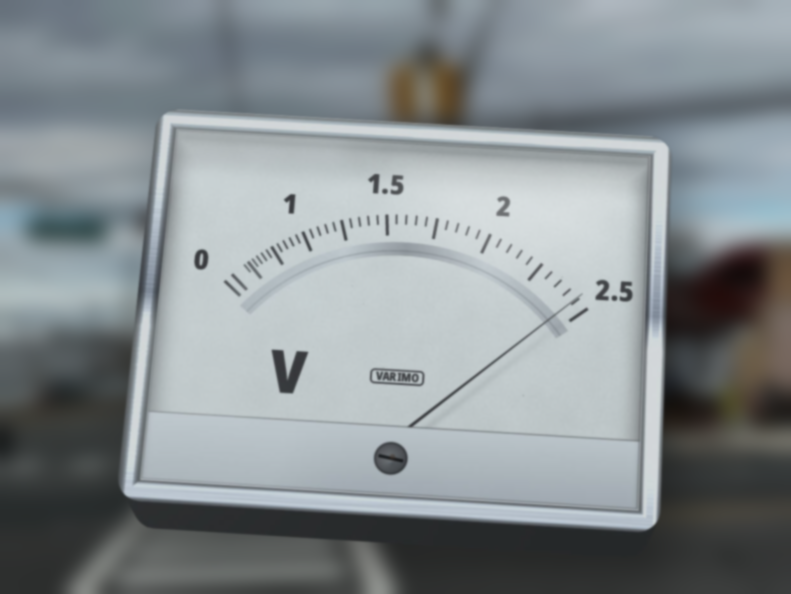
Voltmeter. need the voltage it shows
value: 2.45 V
